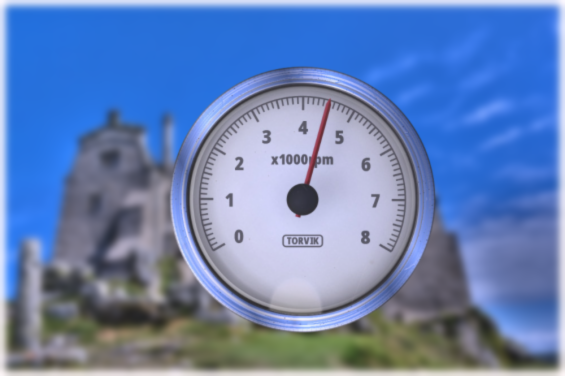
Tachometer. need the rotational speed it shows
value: 4500 rpm
